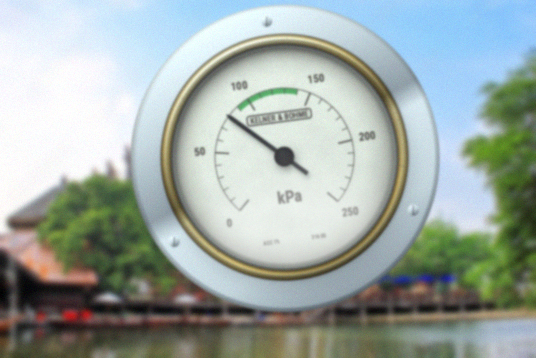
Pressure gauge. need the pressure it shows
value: 80 kPa
